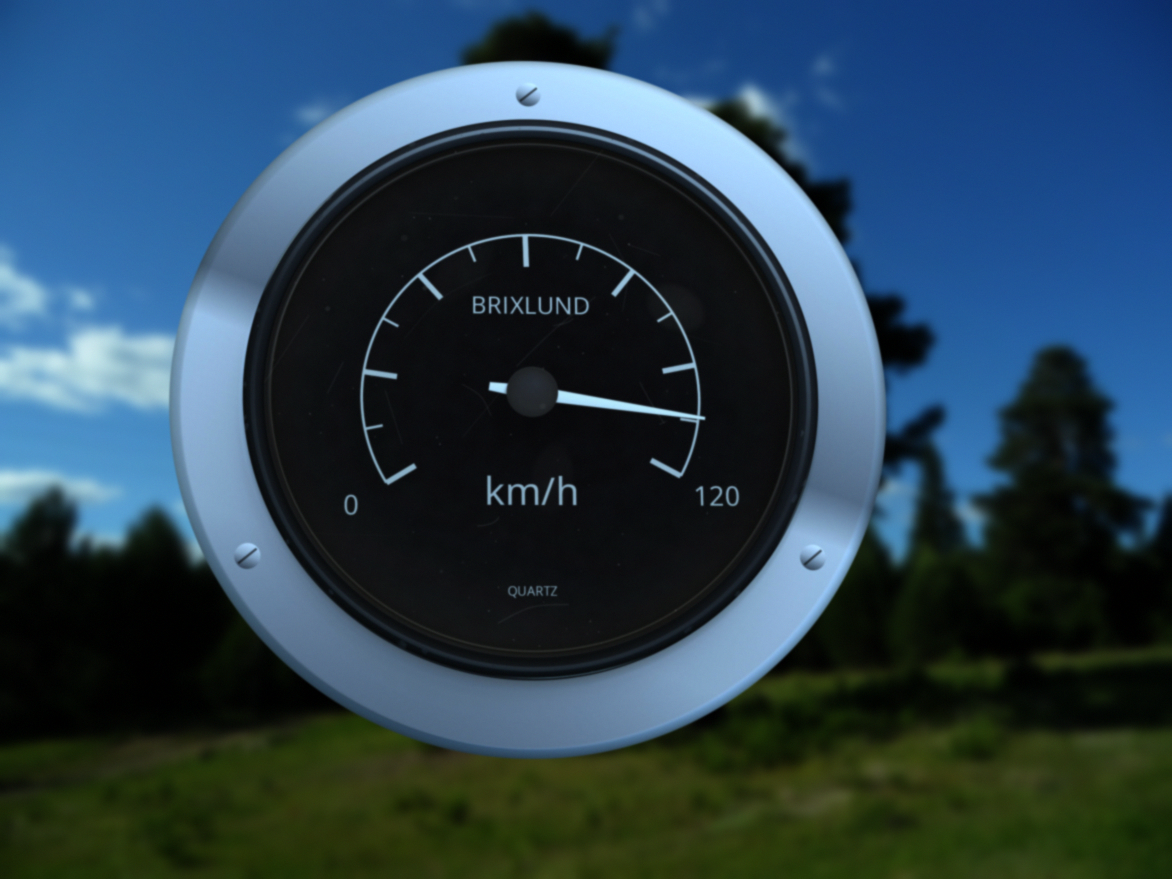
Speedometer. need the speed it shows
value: 110 km/h
